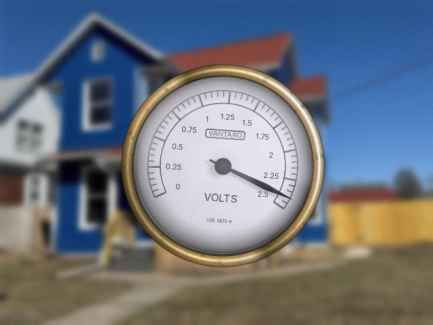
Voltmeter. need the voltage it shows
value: 2.4 V
